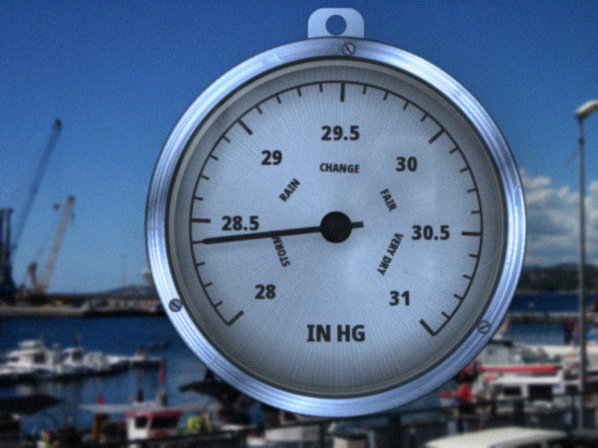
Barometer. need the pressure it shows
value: 28.4 inHg
